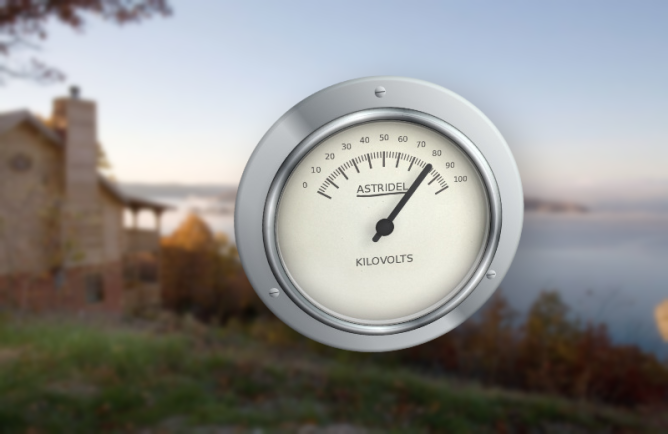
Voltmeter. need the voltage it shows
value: 80 kV
